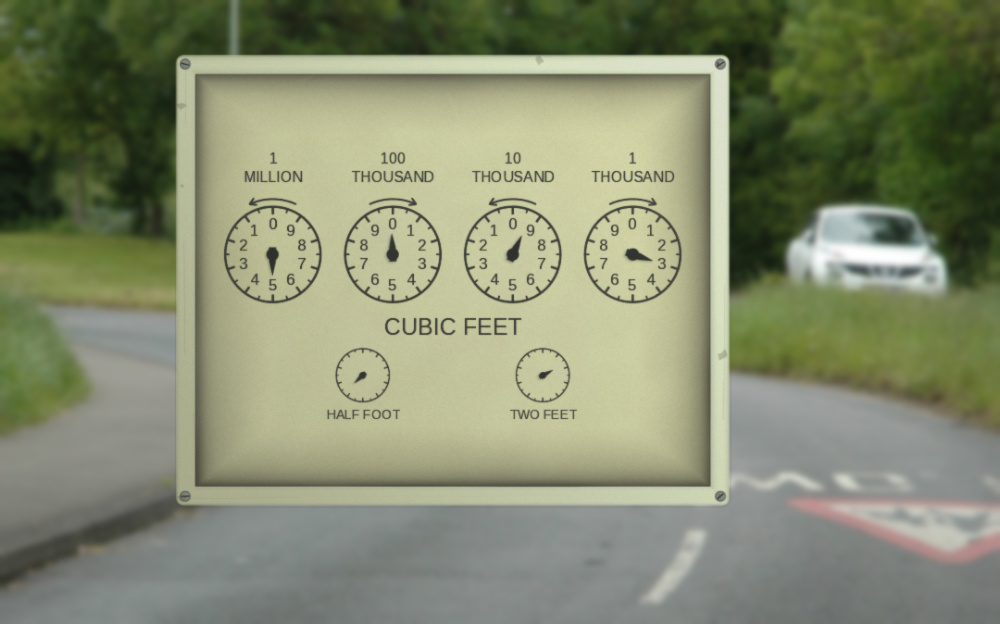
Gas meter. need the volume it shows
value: 499300 ft³
